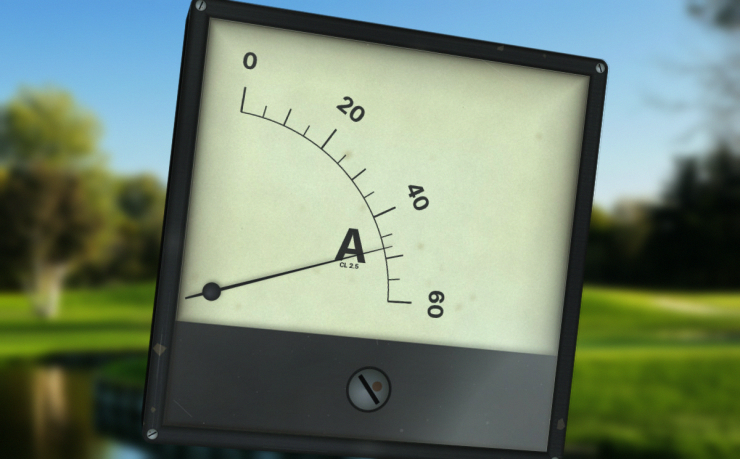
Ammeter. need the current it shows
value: 47.5 A
